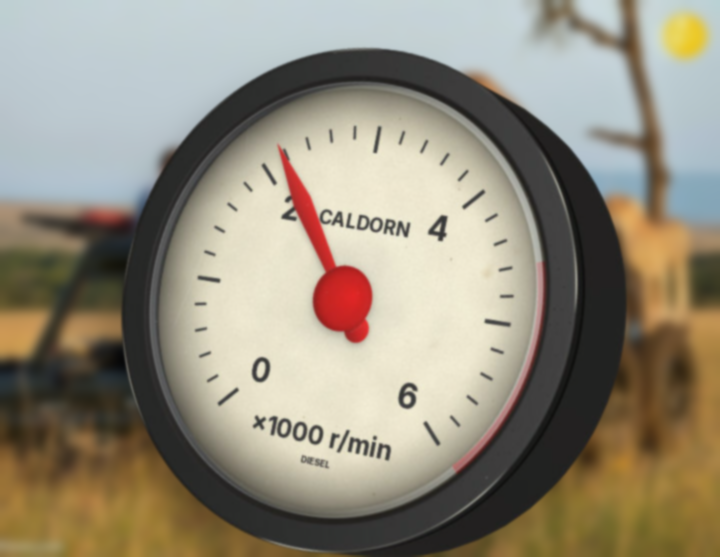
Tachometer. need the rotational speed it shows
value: 2200 rpm
